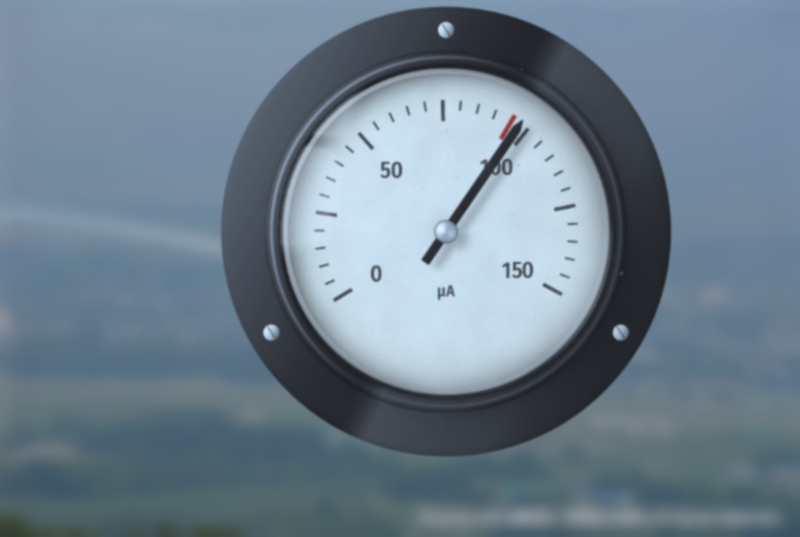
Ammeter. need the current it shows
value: 97.5 µA
